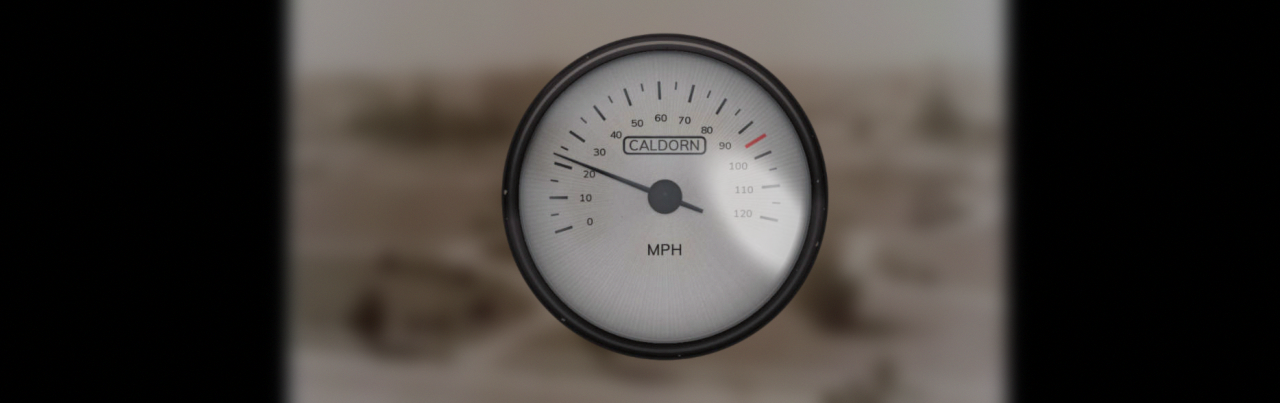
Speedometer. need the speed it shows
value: 22.5 mph
